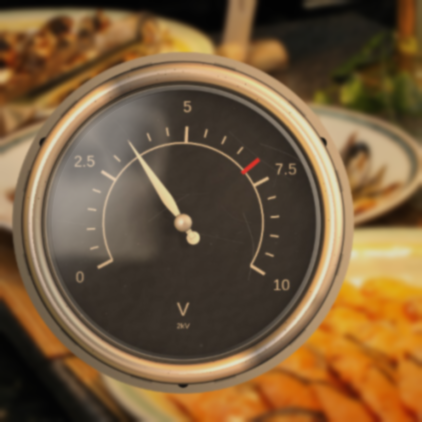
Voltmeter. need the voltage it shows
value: 3.5 V
